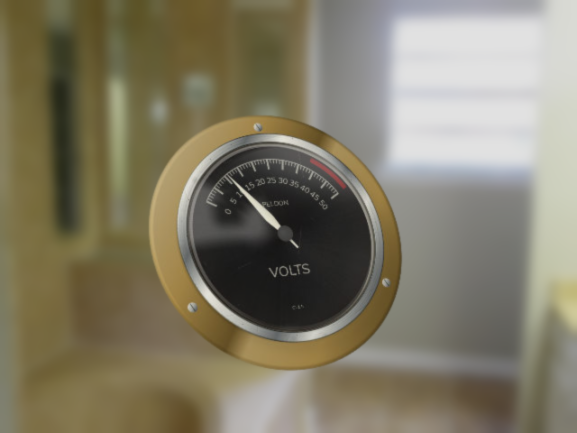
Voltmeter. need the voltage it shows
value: 10 V
